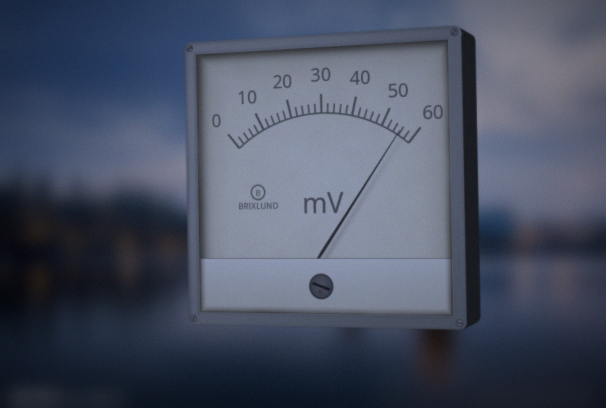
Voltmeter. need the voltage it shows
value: 56 mV
